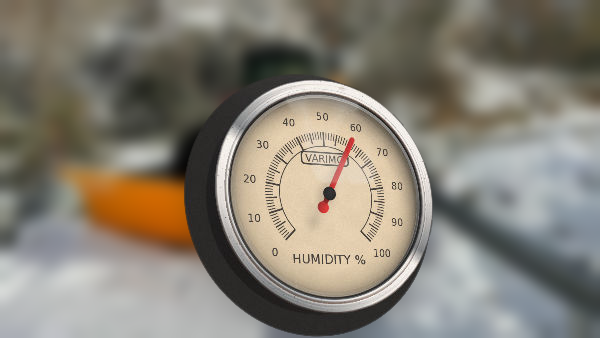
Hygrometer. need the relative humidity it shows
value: 60 %
